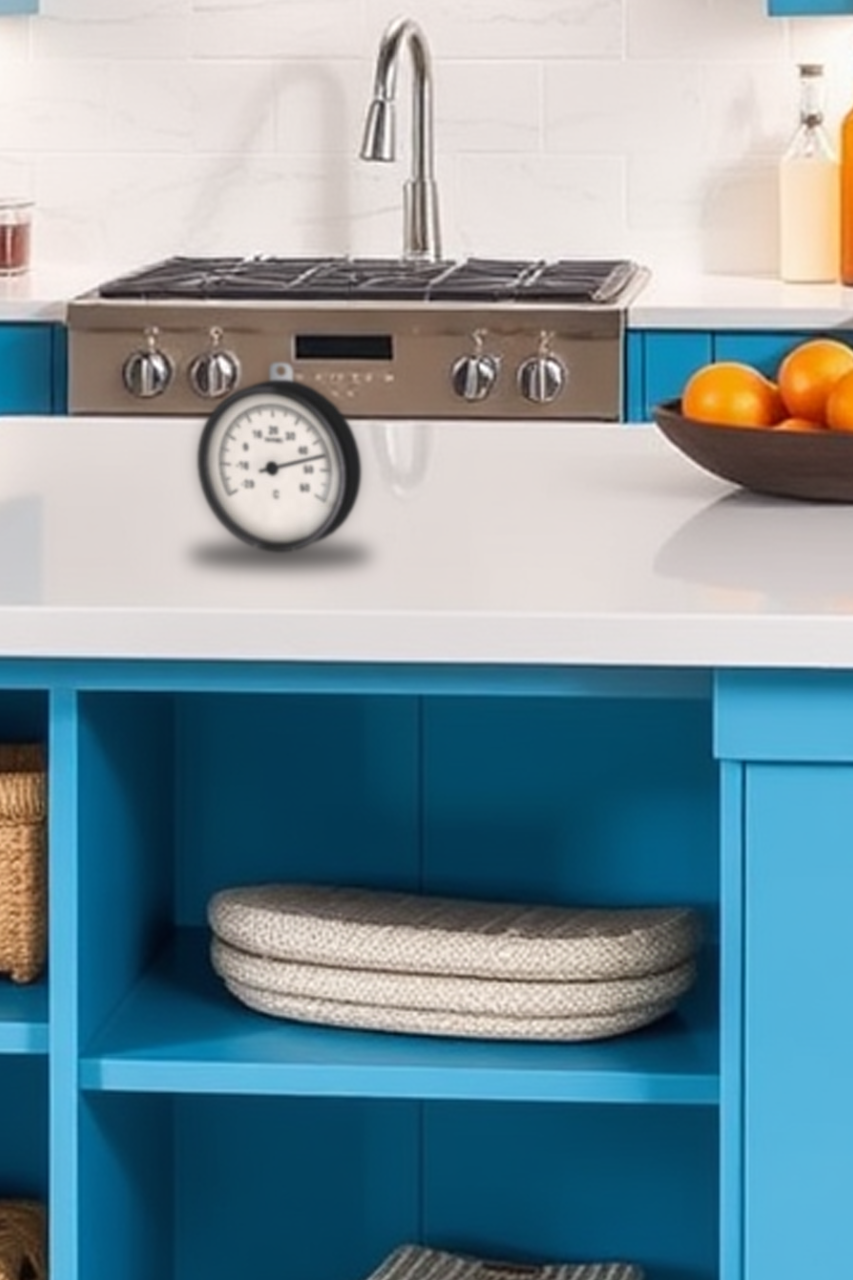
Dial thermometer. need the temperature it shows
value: 45 °C
